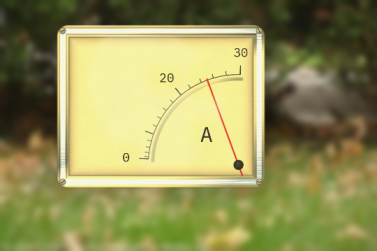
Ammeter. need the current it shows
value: 25 A
